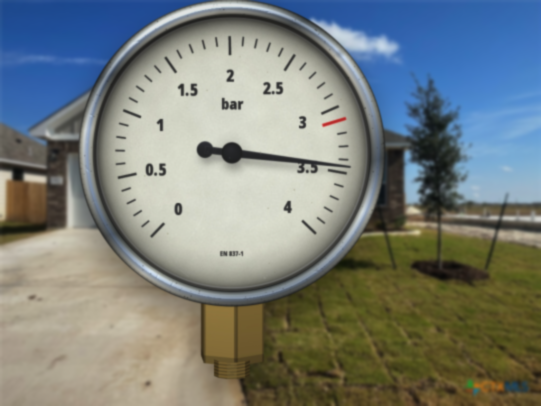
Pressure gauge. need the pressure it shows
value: 3.45 bar
